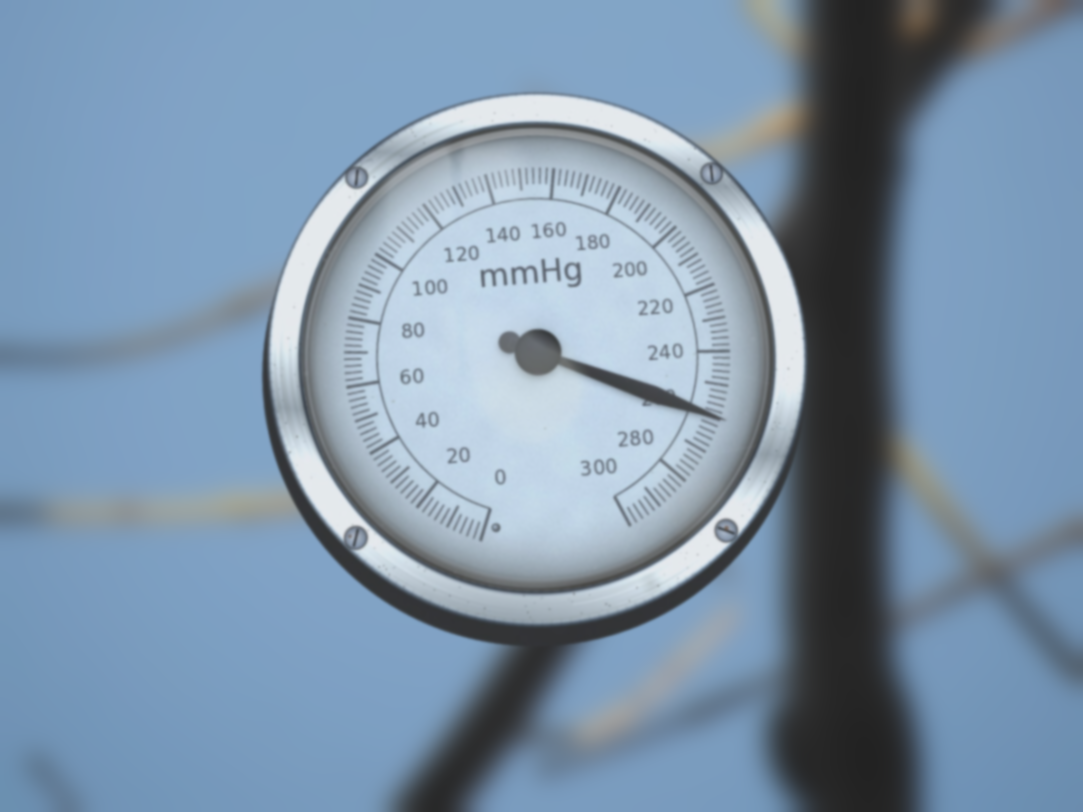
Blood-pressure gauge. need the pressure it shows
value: 260 mmHg
